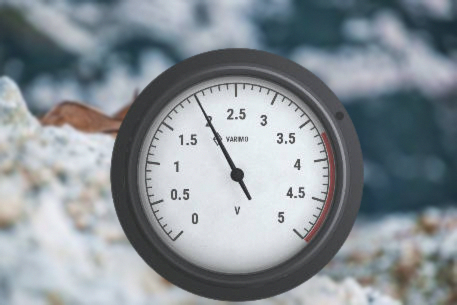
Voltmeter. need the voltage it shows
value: 2 V
